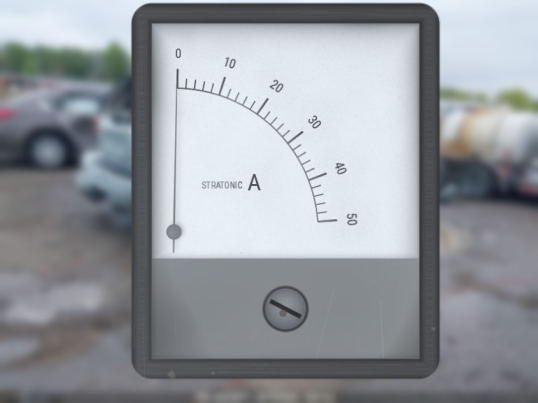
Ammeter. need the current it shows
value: 0 A
